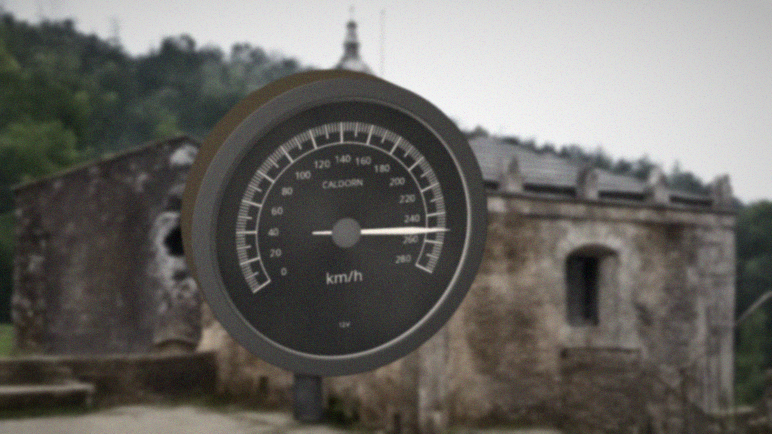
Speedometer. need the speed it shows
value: 250 km/h
